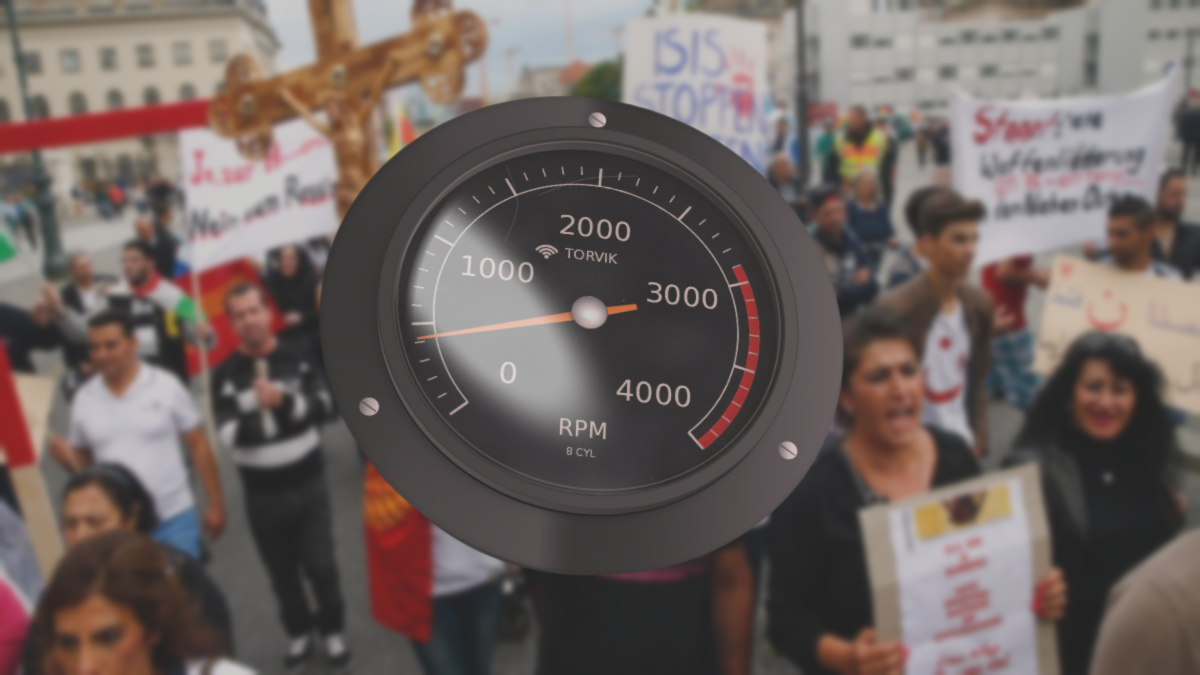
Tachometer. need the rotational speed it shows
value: 400 rpm
